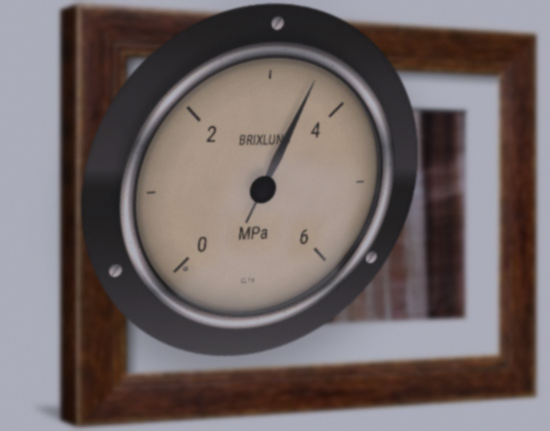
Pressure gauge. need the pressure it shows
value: 3.5 MPa
